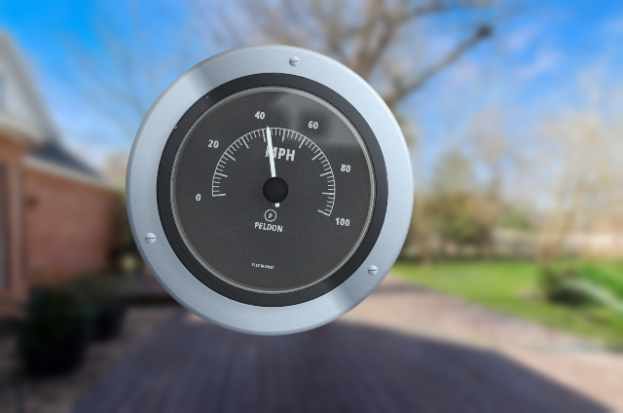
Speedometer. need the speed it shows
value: 42 mph
